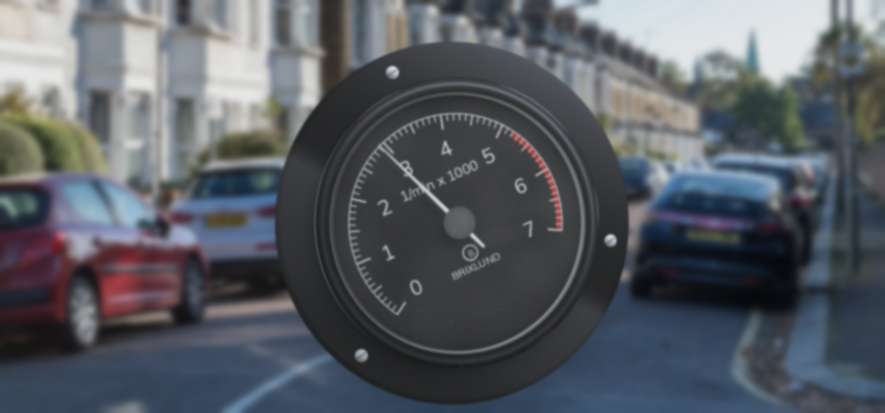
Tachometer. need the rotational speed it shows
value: 2900 rpm
